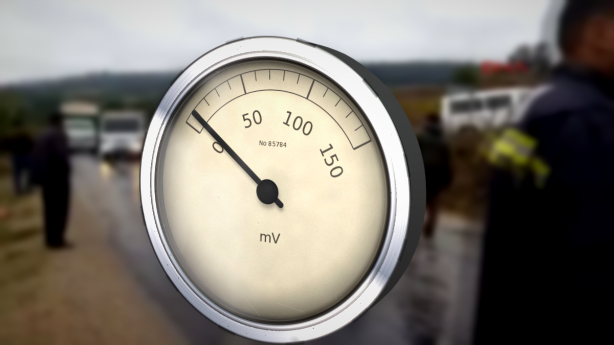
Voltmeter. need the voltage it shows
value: 10 mV
